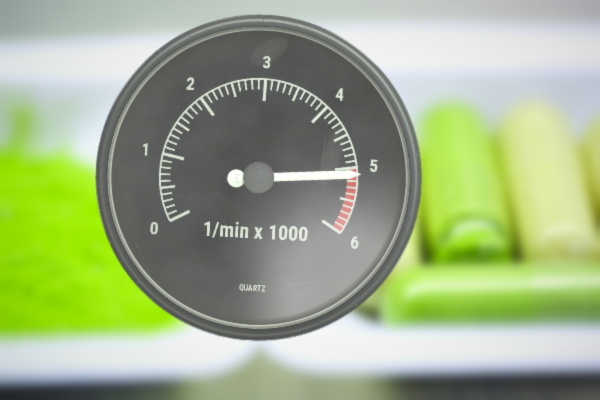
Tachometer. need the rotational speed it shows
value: 5100 rpm
